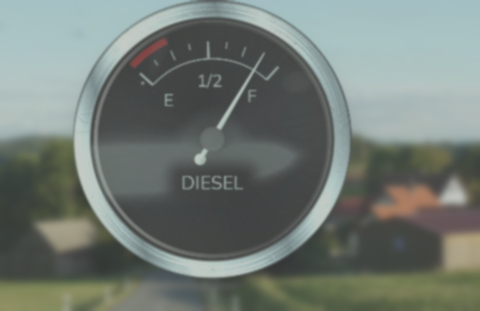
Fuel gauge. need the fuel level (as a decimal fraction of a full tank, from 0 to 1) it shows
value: 0.875
